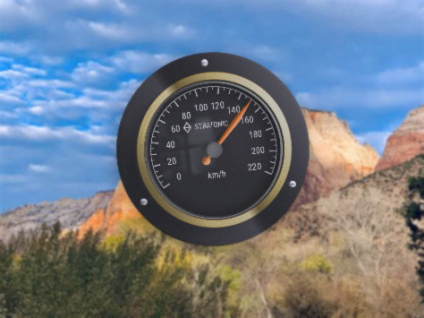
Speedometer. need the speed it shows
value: 150 km/h
